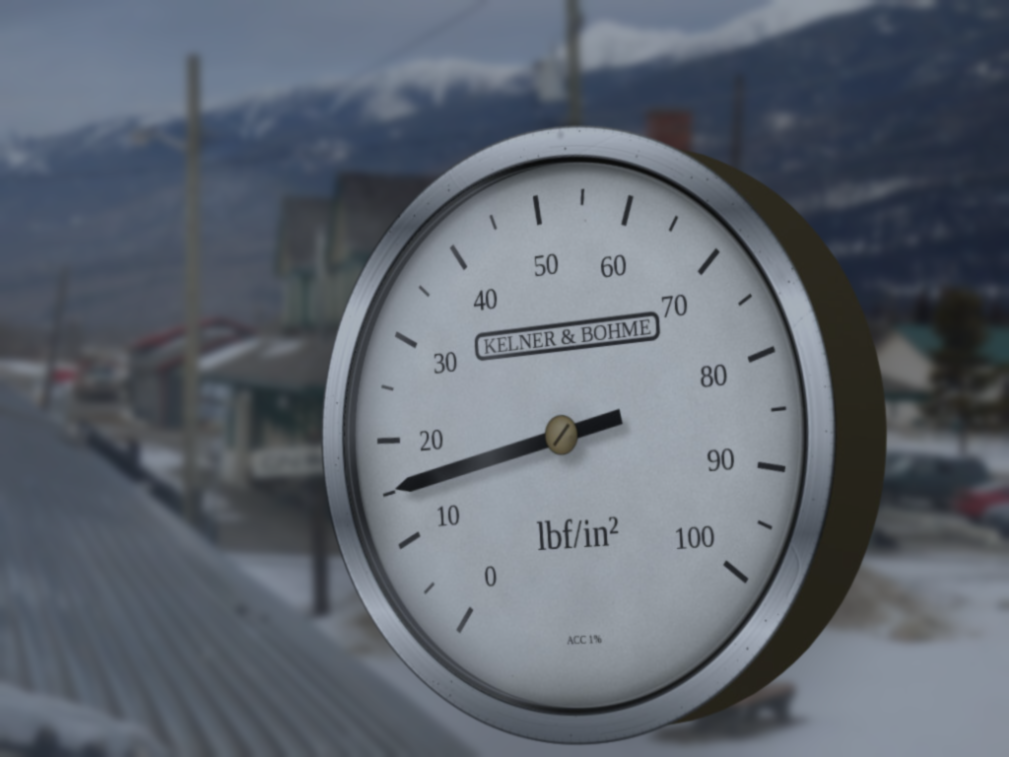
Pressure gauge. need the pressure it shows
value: 15 psi
